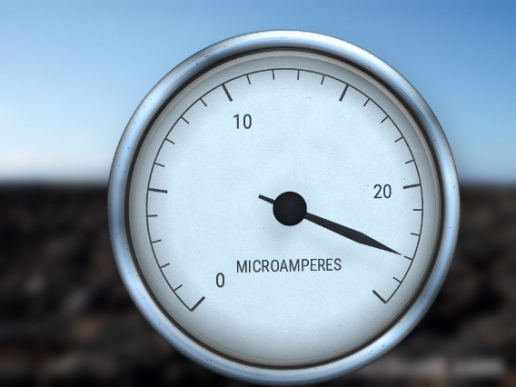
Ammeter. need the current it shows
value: 23 µA
